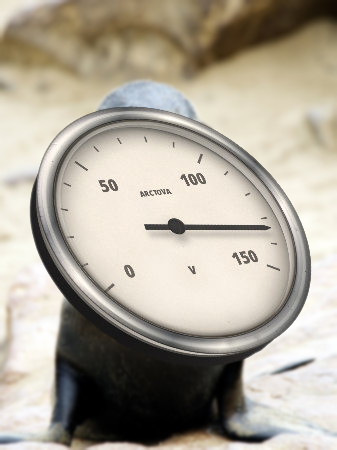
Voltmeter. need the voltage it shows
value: 135 V
